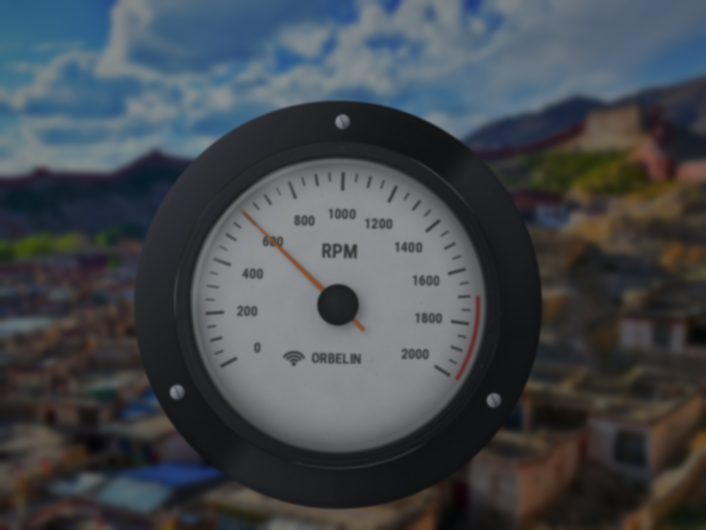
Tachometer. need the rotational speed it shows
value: 600 rpm
